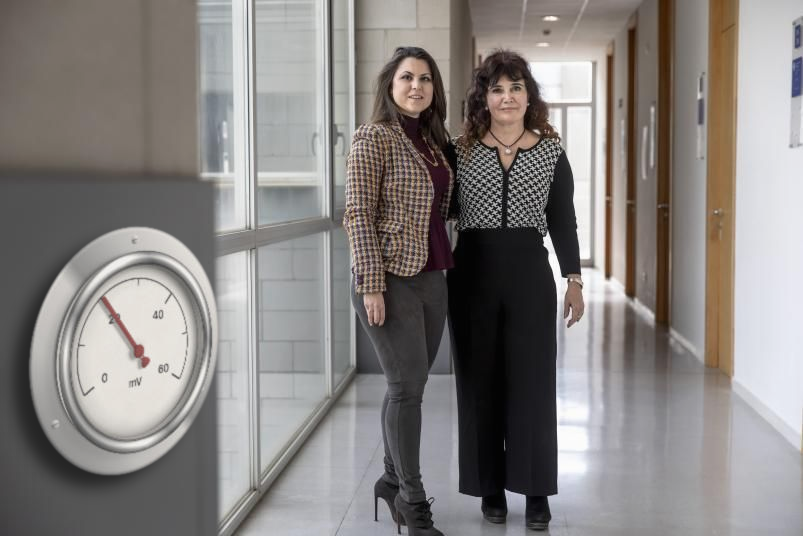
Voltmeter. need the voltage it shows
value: 20 mV
